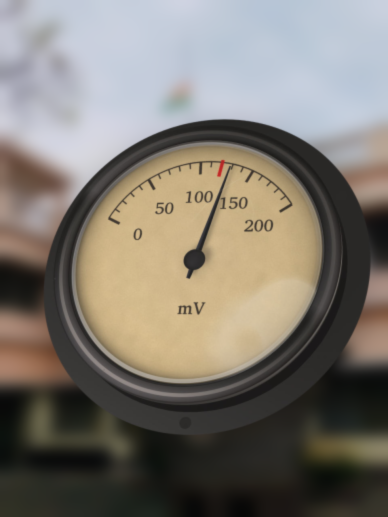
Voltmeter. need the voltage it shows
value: 130 mV
